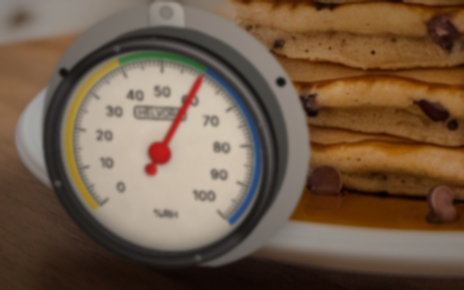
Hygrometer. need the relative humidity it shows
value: 60 %
